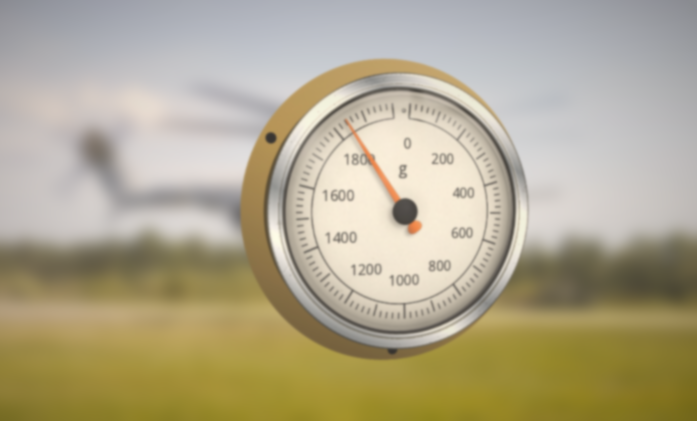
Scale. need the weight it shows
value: 1840 g
